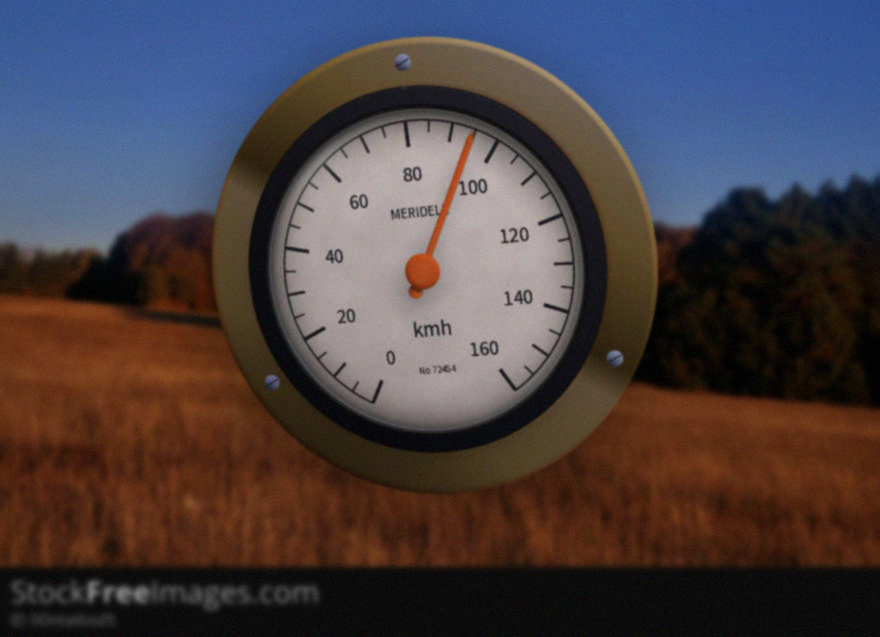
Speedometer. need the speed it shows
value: 95 km/h
